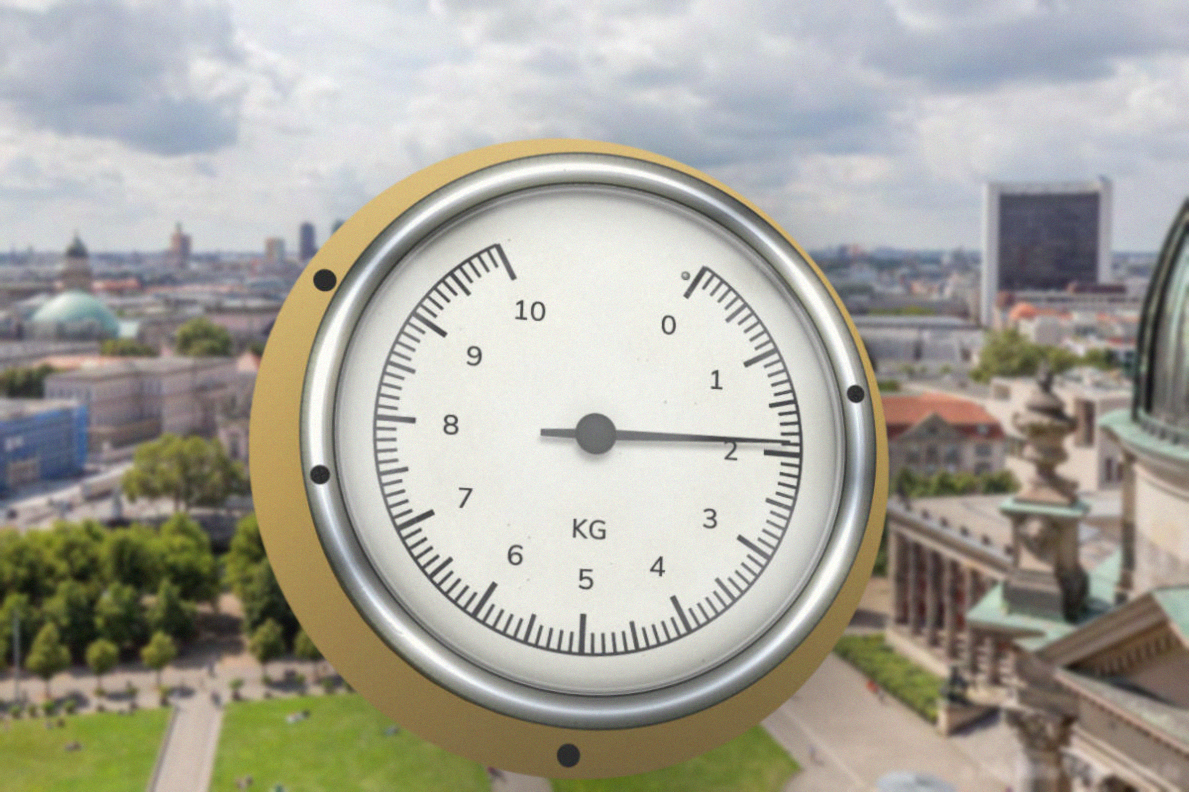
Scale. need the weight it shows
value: 1.9 kg
